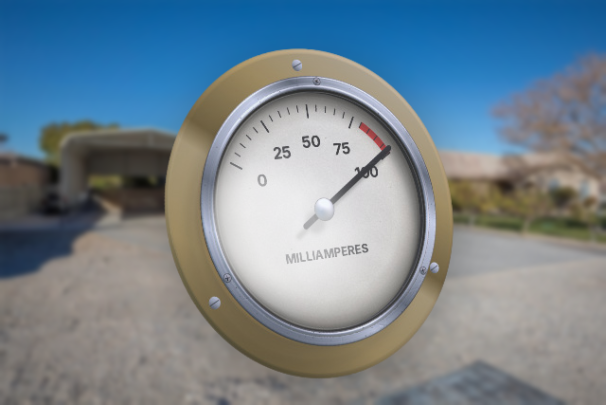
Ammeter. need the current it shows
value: 97.5 mA
